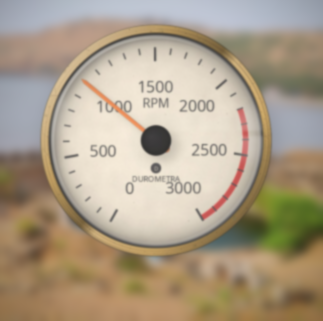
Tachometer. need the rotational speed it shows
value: 1000 rpm
